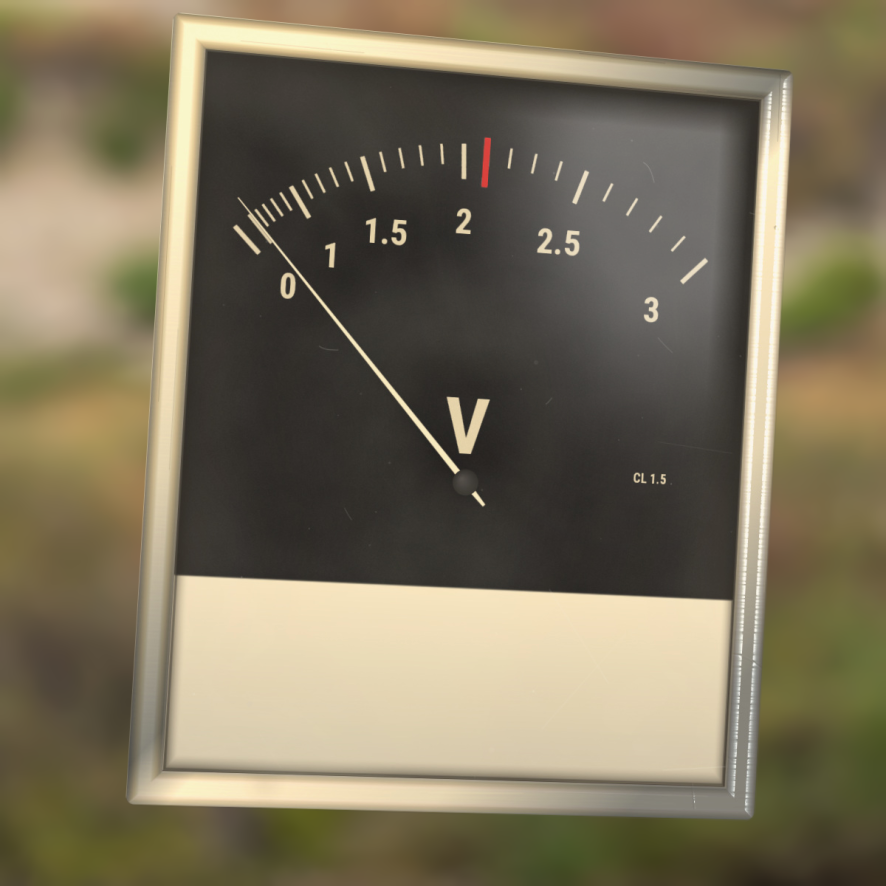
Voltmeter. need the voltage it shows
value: 0.5 V
